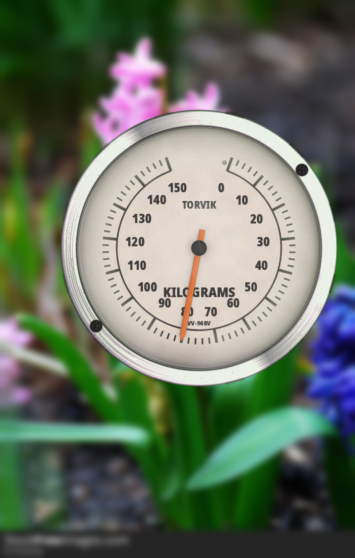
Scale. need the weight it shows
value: 80 kg
